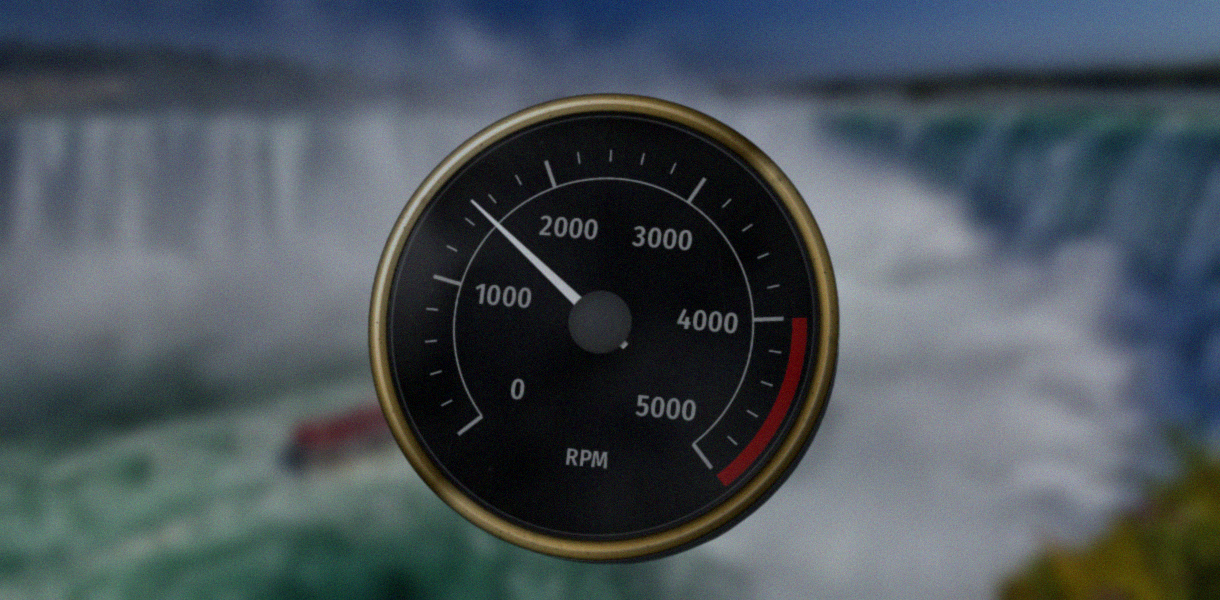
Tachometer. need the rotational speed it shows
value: 1500 rpm
